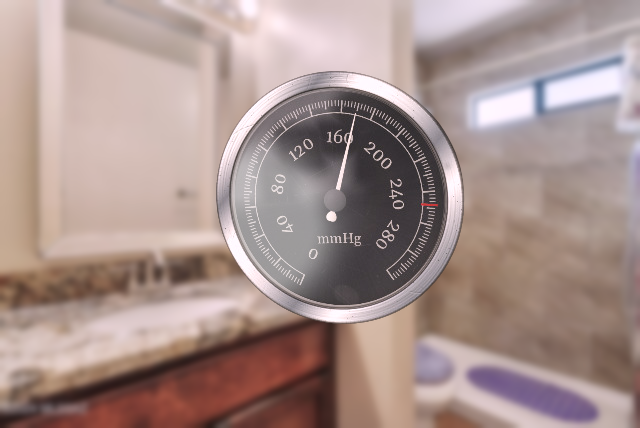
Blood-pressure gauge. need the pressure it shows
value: 170 mmHg
